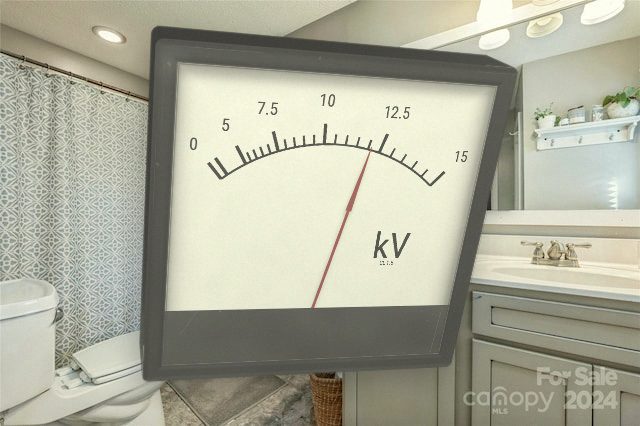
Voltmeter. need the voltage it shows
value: 12 kV
